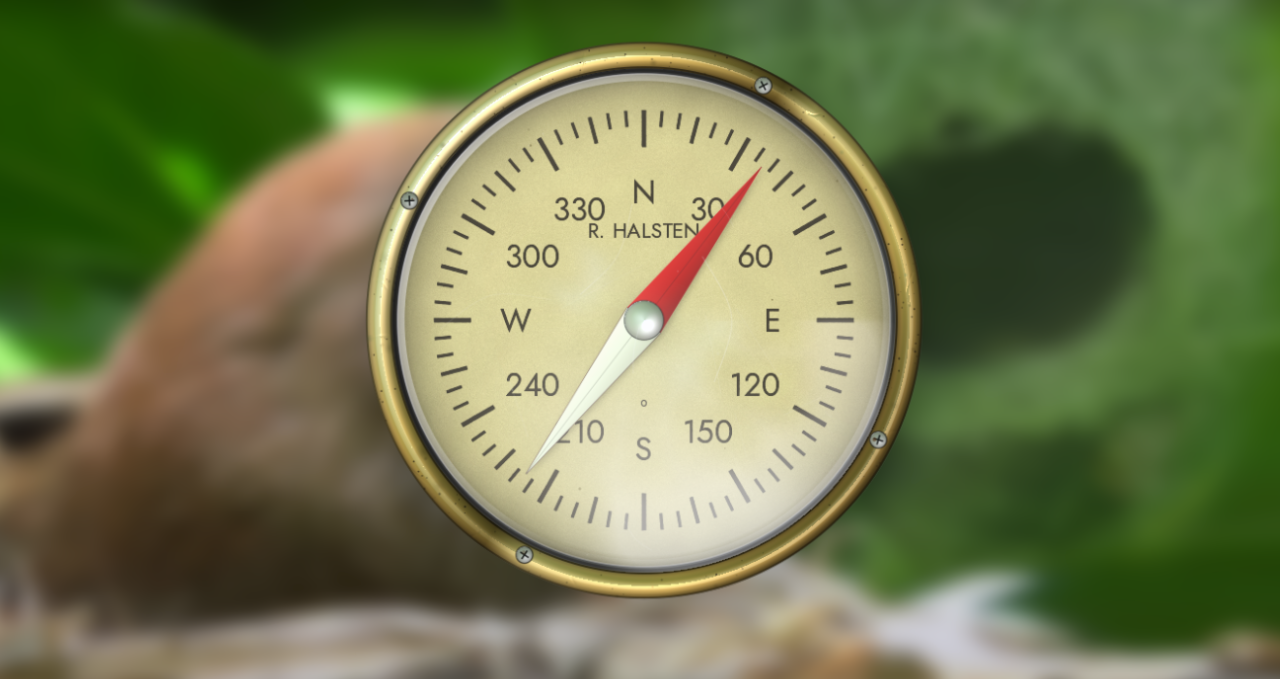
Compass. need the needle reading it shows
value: 37.5 °
